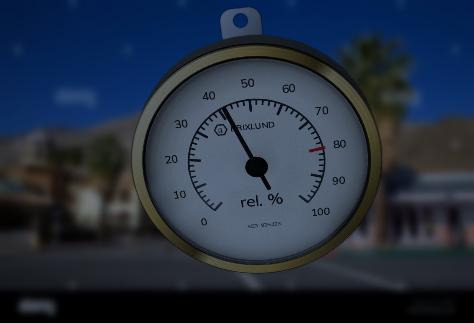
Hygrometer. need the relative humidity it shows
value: 42 %
